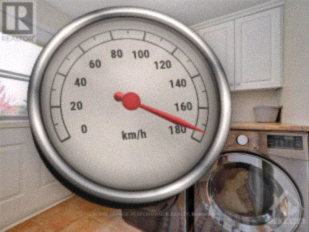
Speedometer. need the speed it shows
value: 175 km/h
